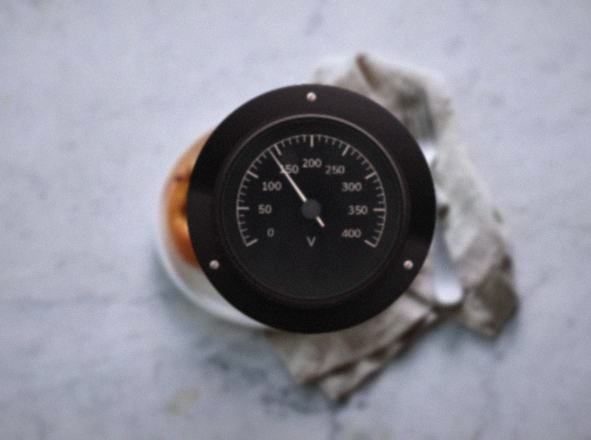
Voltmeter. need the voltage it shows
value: 140 V
